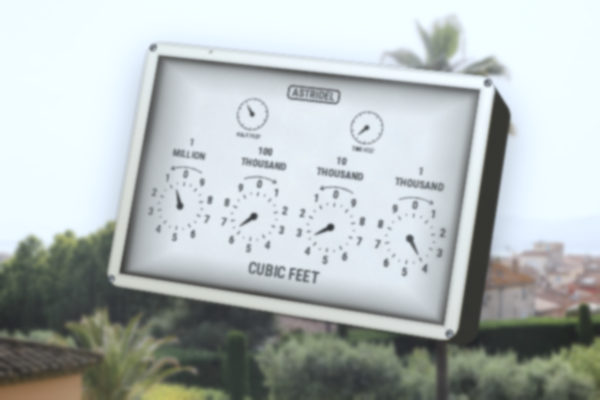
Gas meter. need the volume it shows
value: 63400 ft³
